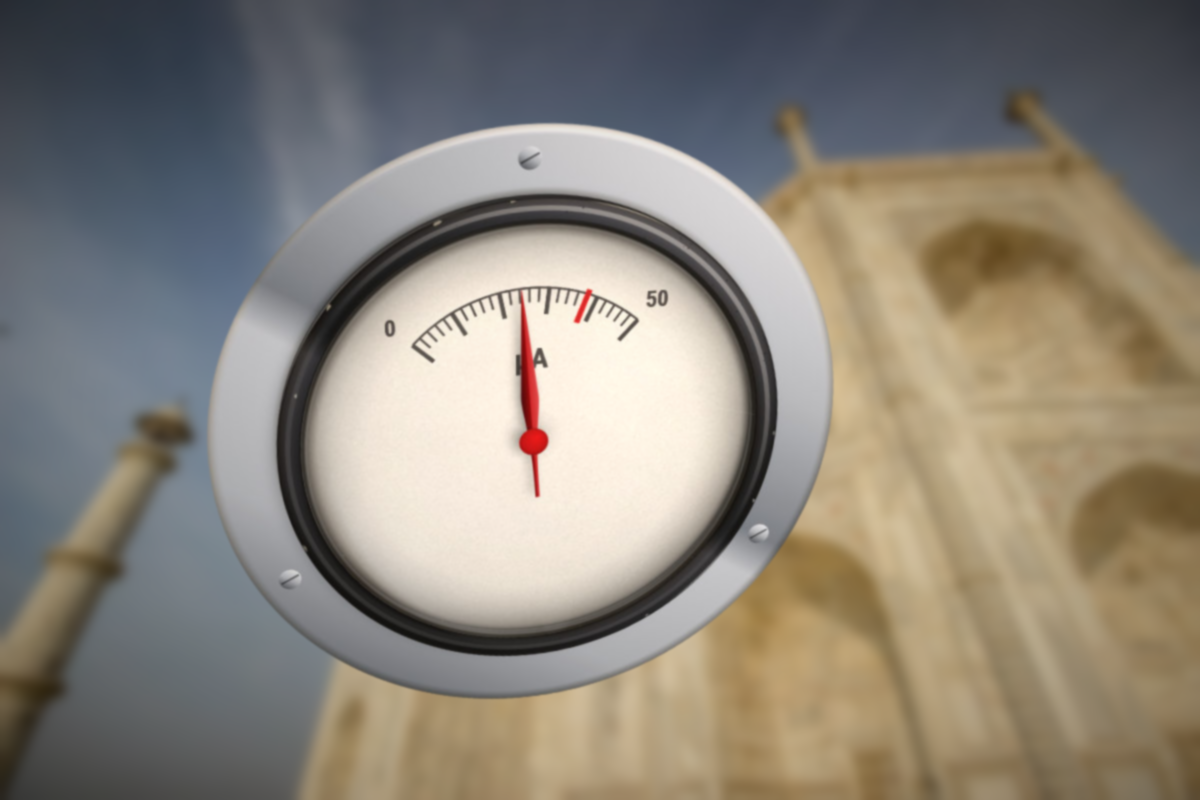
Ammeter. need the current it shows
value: 24 µA
